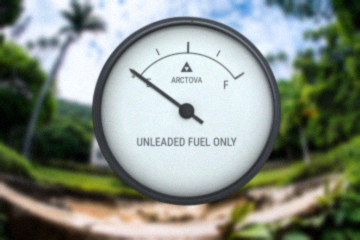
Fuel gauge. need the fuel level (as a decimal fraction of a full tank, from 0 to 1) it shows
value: 0
